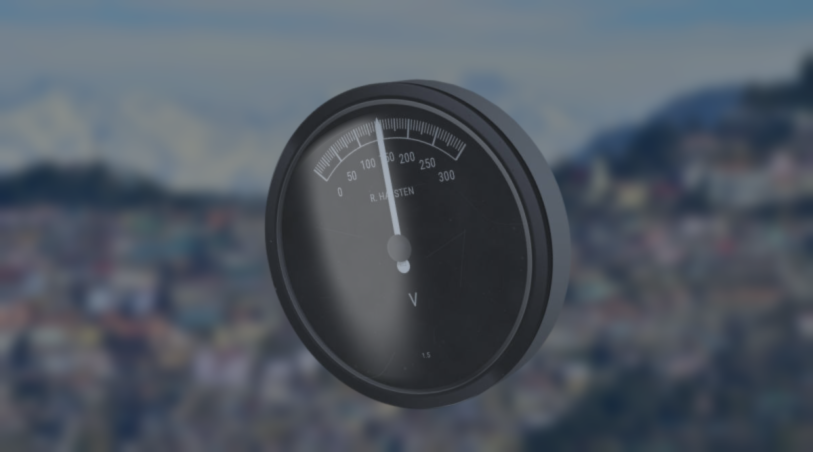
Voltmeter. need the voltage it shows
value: 150 V
